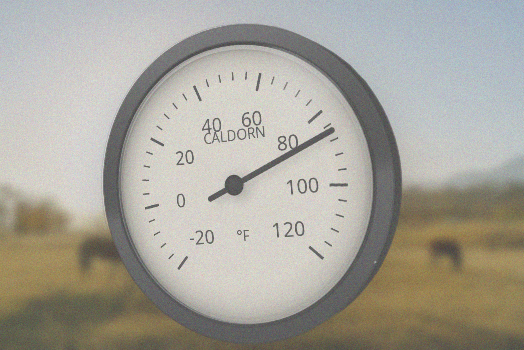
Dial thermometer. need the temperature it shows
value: 86 °F
